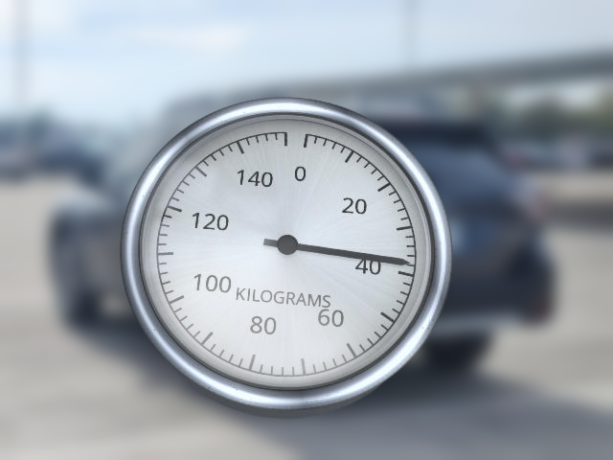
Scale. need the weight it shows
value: 38 kg
